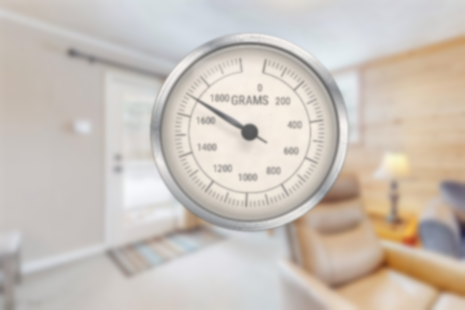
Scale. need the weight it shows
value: 1700 g
